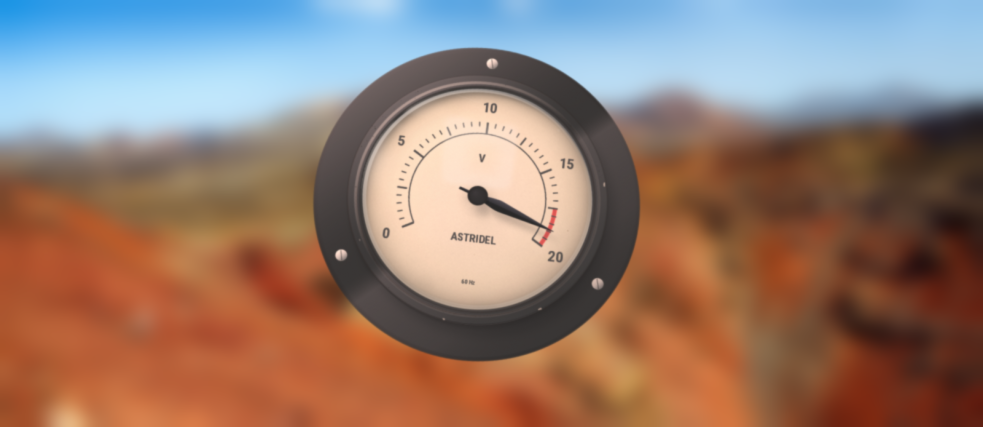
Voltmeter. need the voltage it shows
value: 19 V
